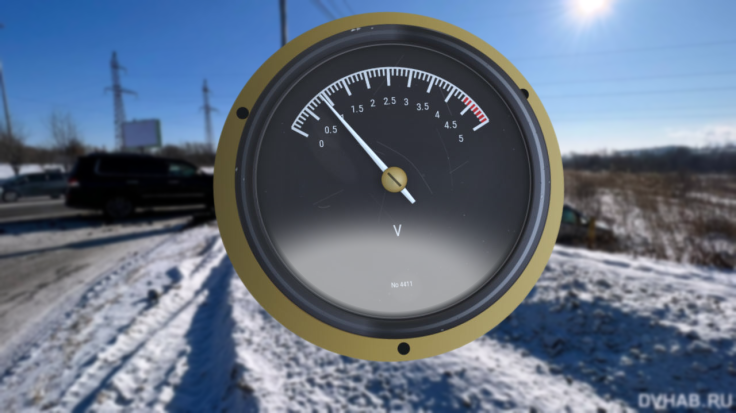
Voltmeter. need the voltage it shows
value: 0.9 V
